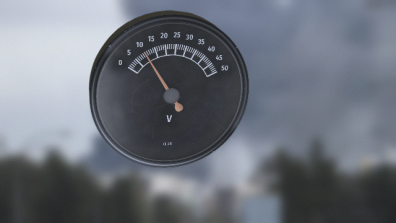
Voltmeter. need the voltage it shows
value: 10 V
